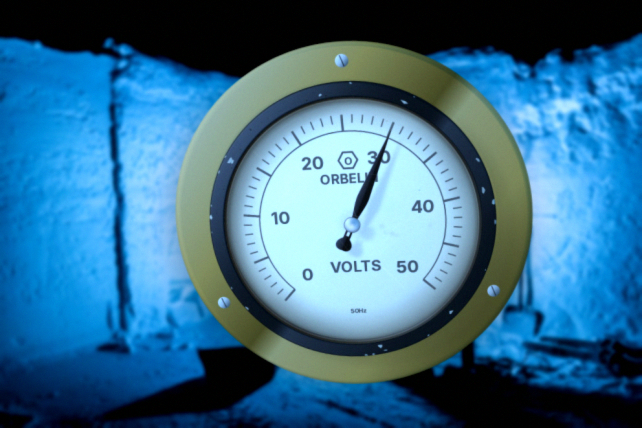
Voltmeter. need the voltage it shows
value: 30 V
